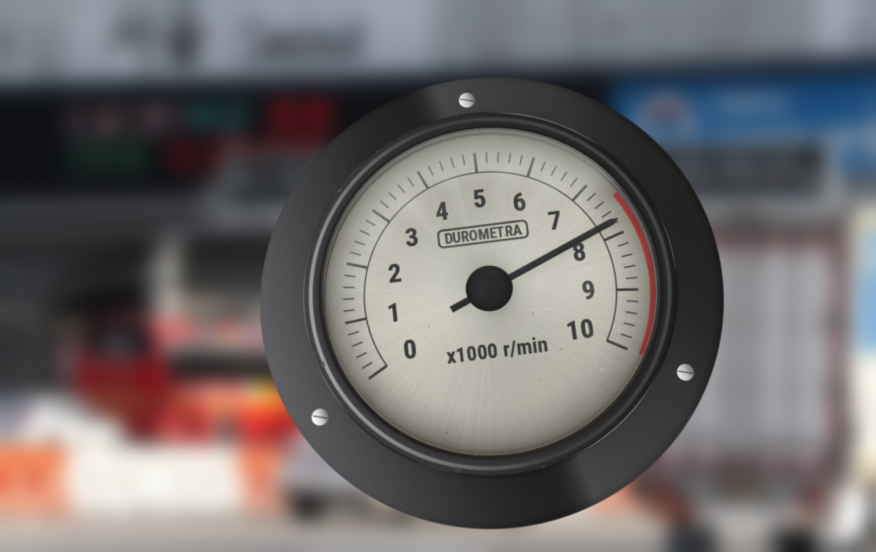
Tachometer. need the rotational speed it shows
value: 7800 rpm
